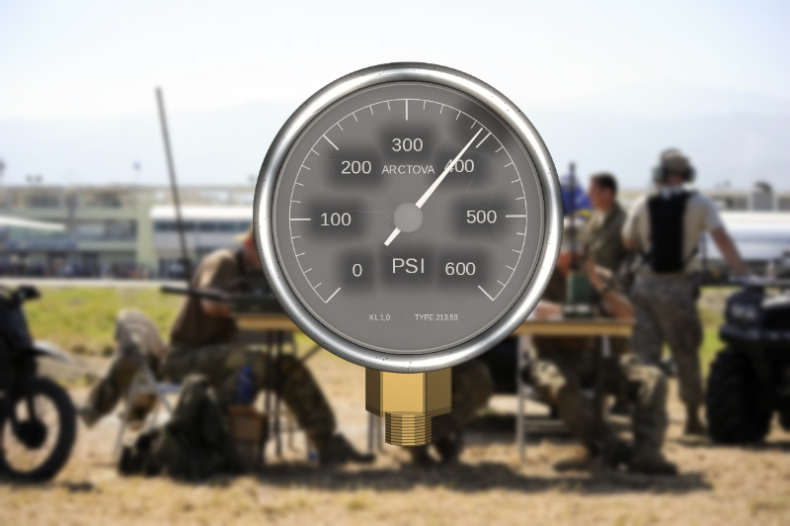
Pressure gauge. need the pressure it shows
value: 390 psi
